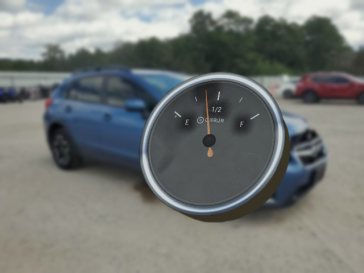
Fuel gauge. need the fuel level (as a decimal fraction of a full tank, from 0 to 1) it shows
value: 0.375
